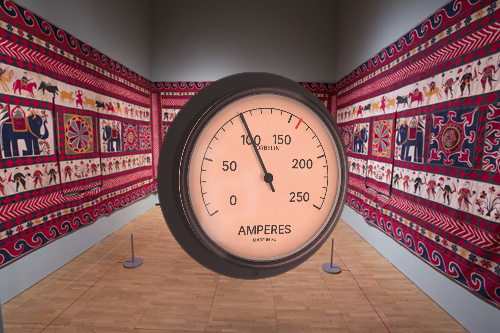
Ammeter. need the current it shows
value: 100 A
